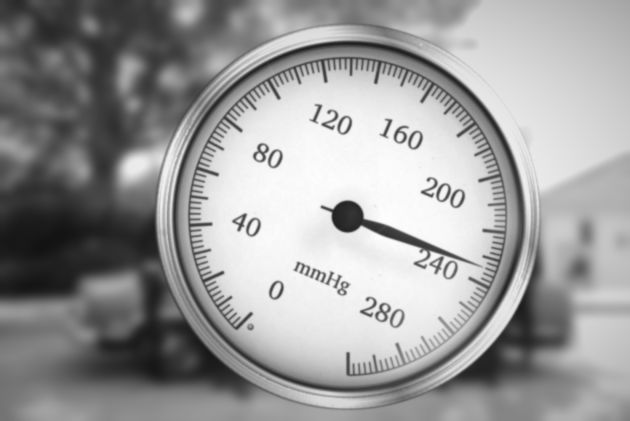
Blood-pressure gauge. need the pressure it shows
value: 234 mmHg
